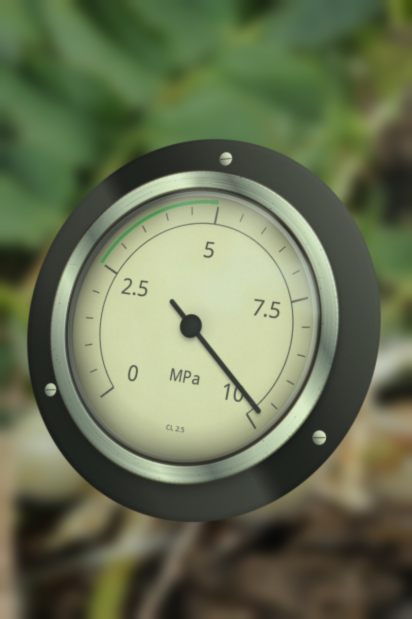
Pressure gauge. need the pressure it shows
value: 9.75 MPa
